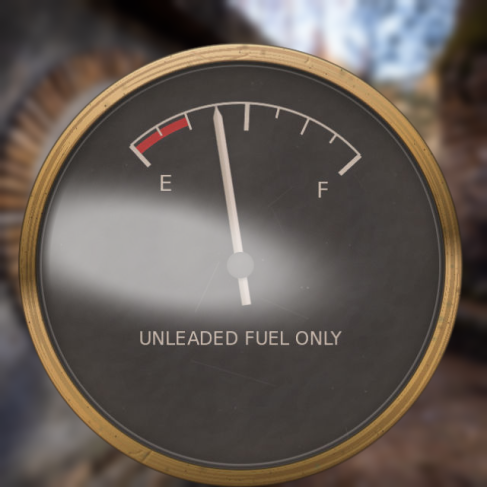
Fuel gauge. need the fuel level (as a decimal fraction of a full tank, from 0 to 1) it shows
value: 0.375
